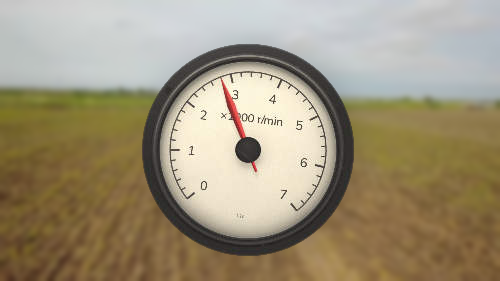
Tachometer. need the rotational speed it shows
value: 2800 rpm
